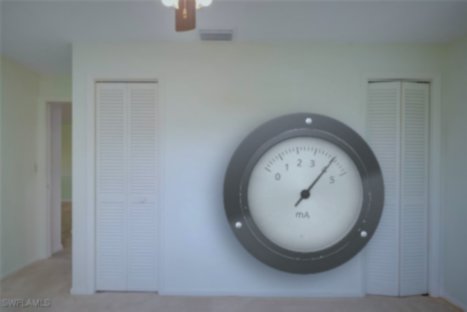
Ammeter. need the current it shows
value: 4 mA
